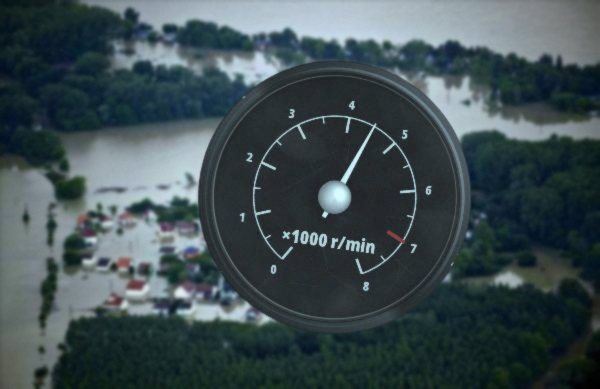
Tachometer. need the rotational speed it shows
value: 4500 rpm
